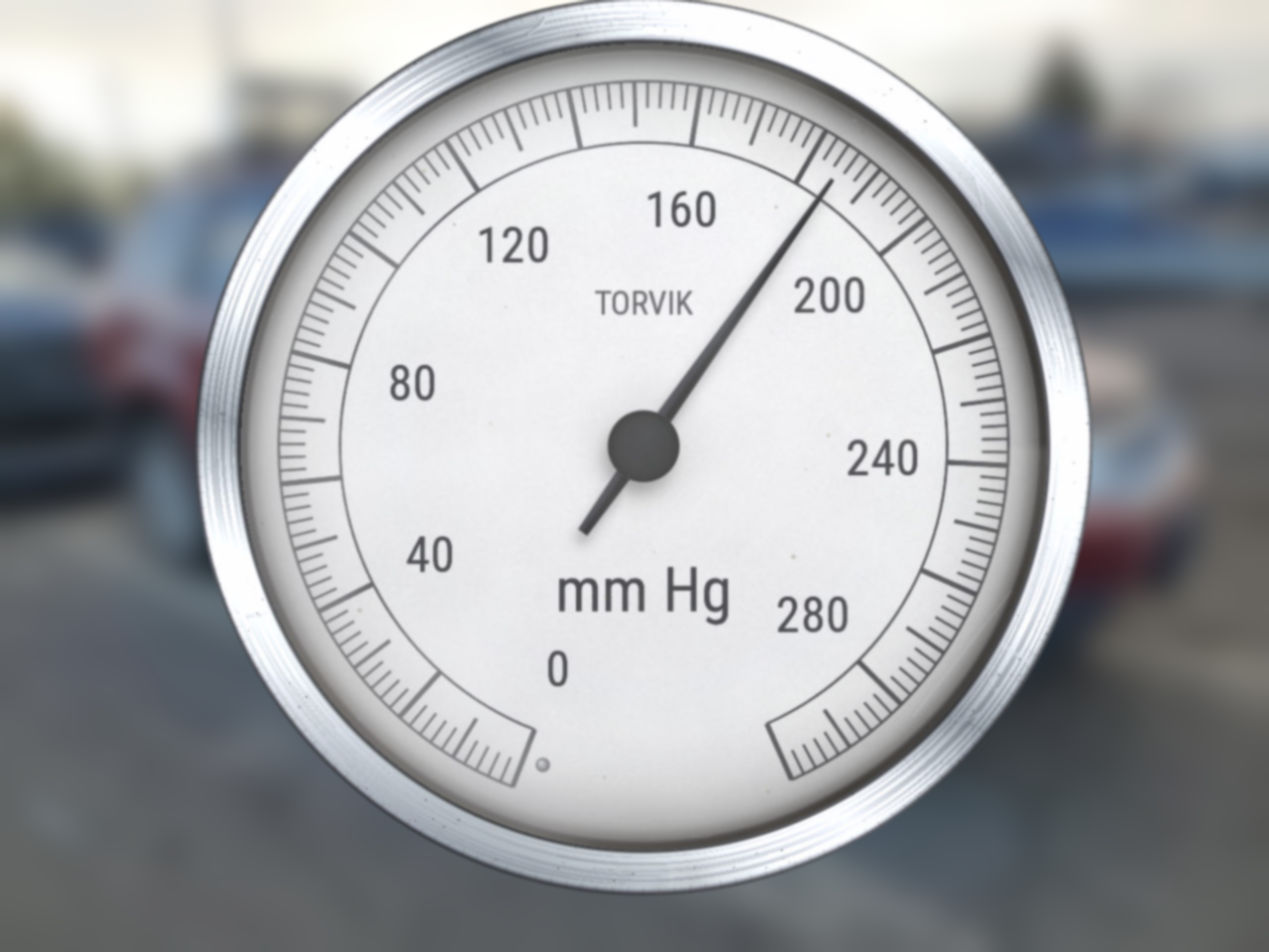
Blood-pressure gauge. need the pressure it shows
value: 185 mmHg
